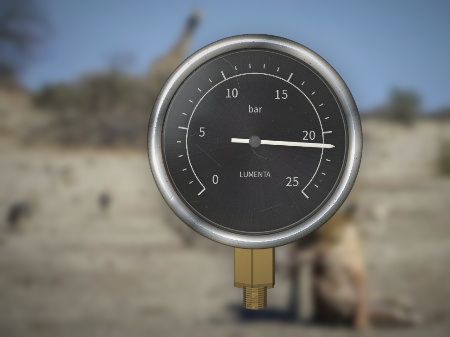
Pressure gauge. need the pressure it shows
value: 21 bar
